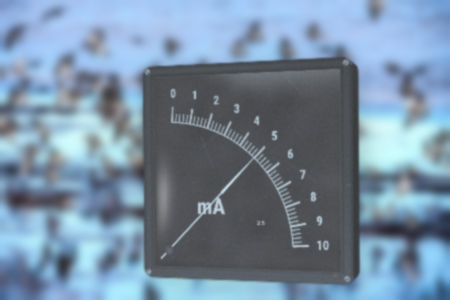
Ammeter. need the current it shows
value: 5 mA
